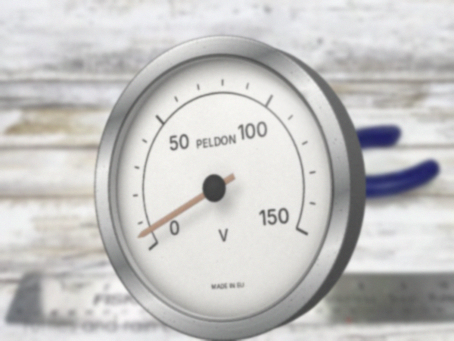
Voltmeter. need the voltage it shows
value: 5 V
